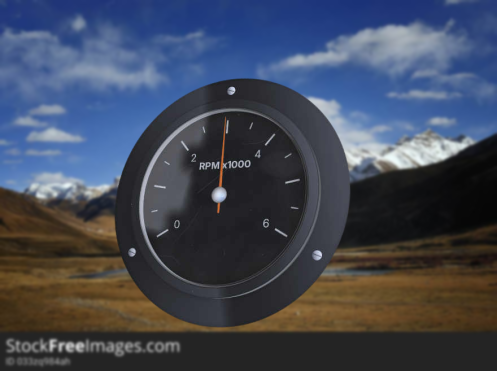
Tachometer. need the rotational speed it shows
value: 3000 rpm
